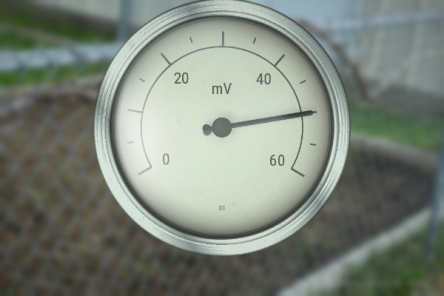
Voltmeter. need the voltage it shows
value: 50 mV
